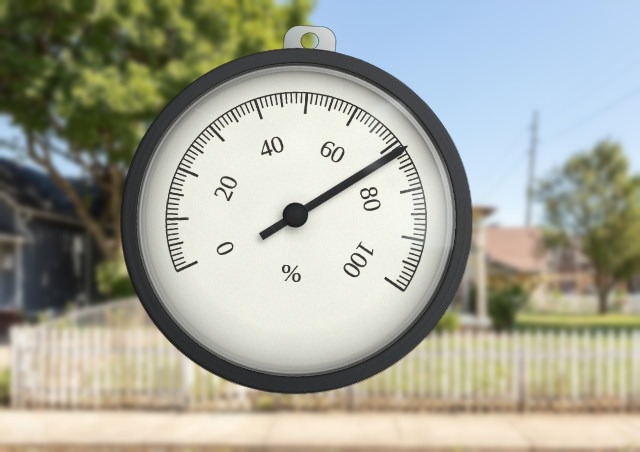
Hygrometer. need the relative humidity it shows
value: 72 %
